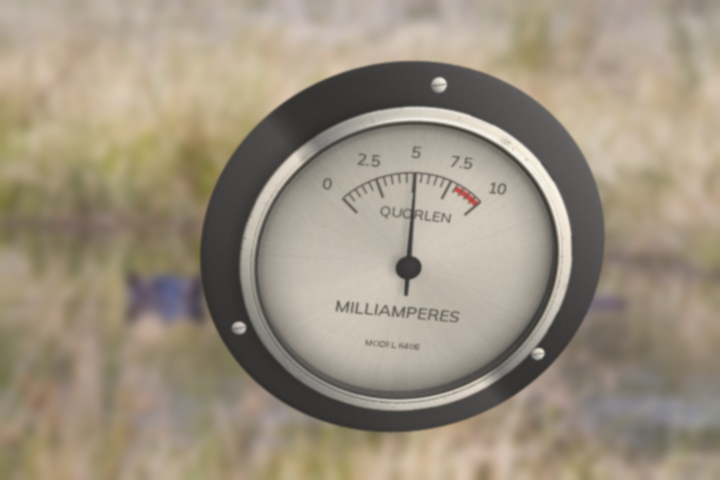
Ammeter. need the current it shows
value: 5 mA
